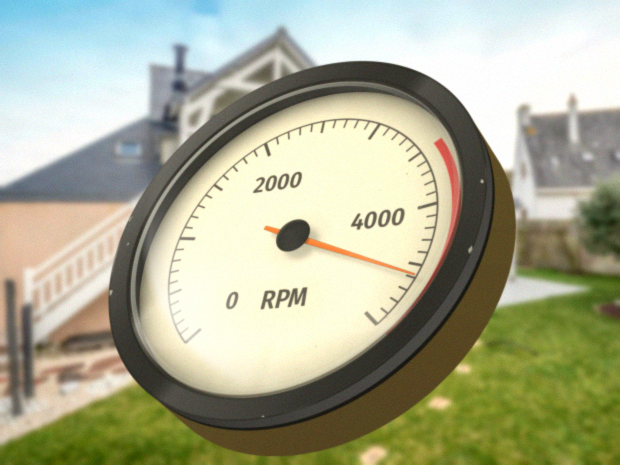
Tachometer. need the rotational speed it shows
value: 4600 rpm
